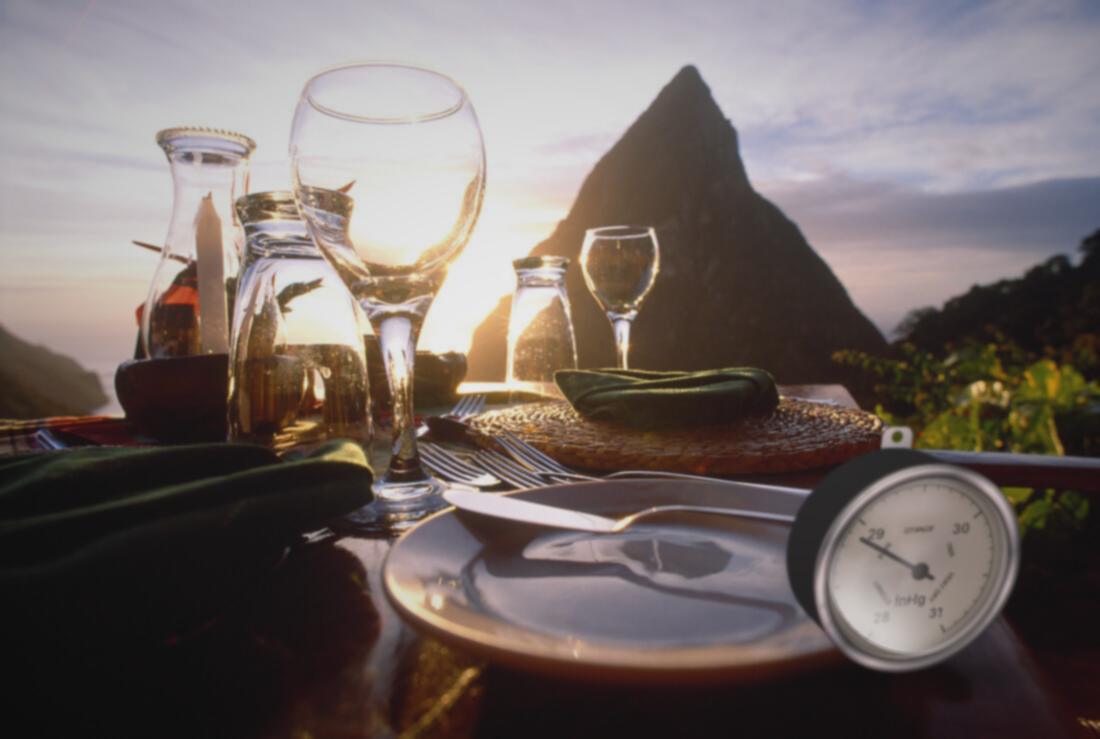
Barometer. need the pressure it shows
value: 28.9 inHg
